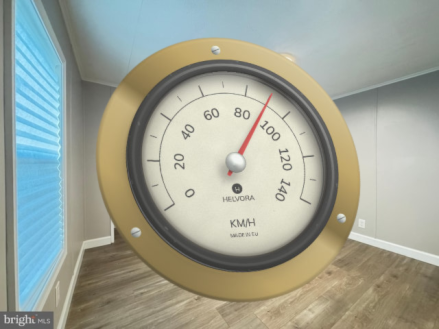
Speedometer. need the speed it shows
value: 90 km/h
